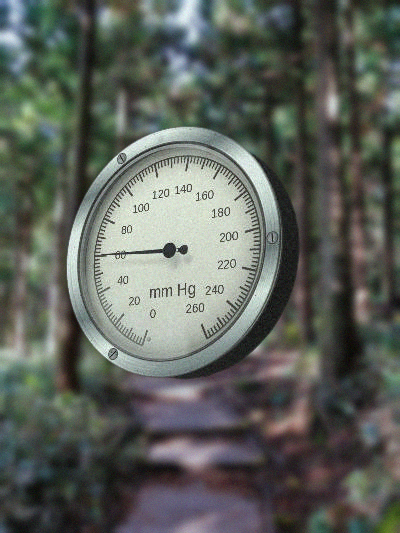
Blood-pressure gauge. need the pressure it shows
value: 60 mmHg
